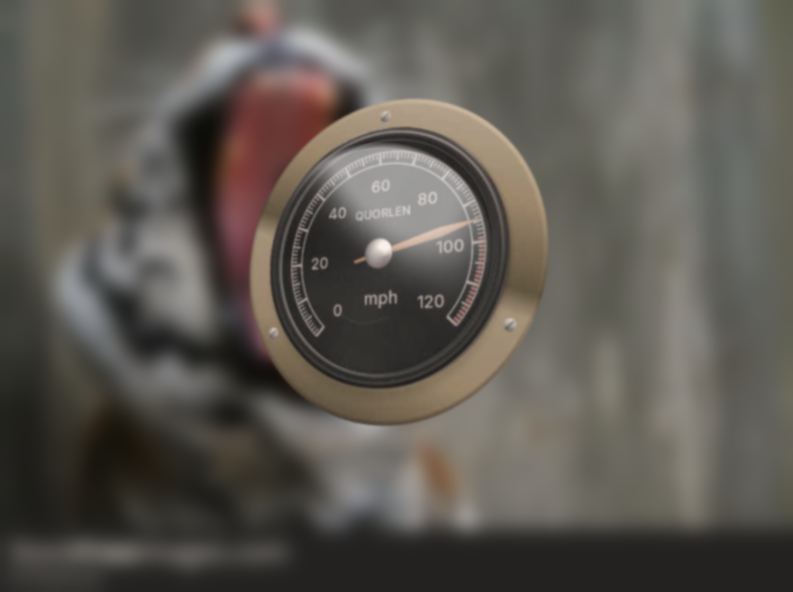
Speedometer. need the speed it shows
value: 95 mph
